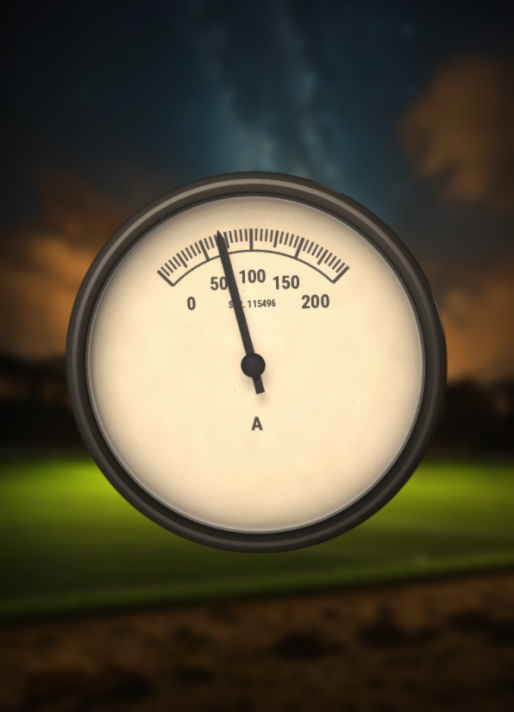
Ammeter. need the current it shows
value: 70 A
